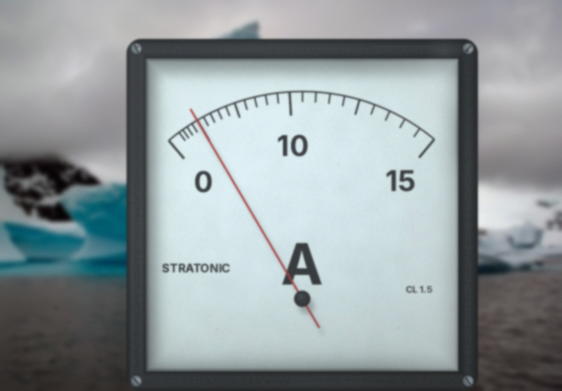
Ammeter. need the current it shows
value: 5 A
